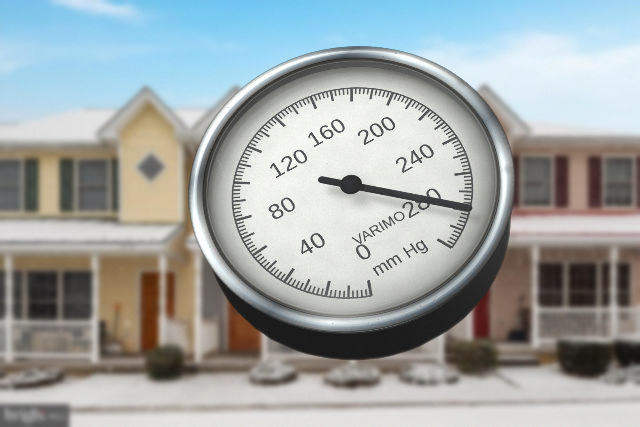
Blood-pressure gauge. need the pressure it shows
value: 280 mmHg
